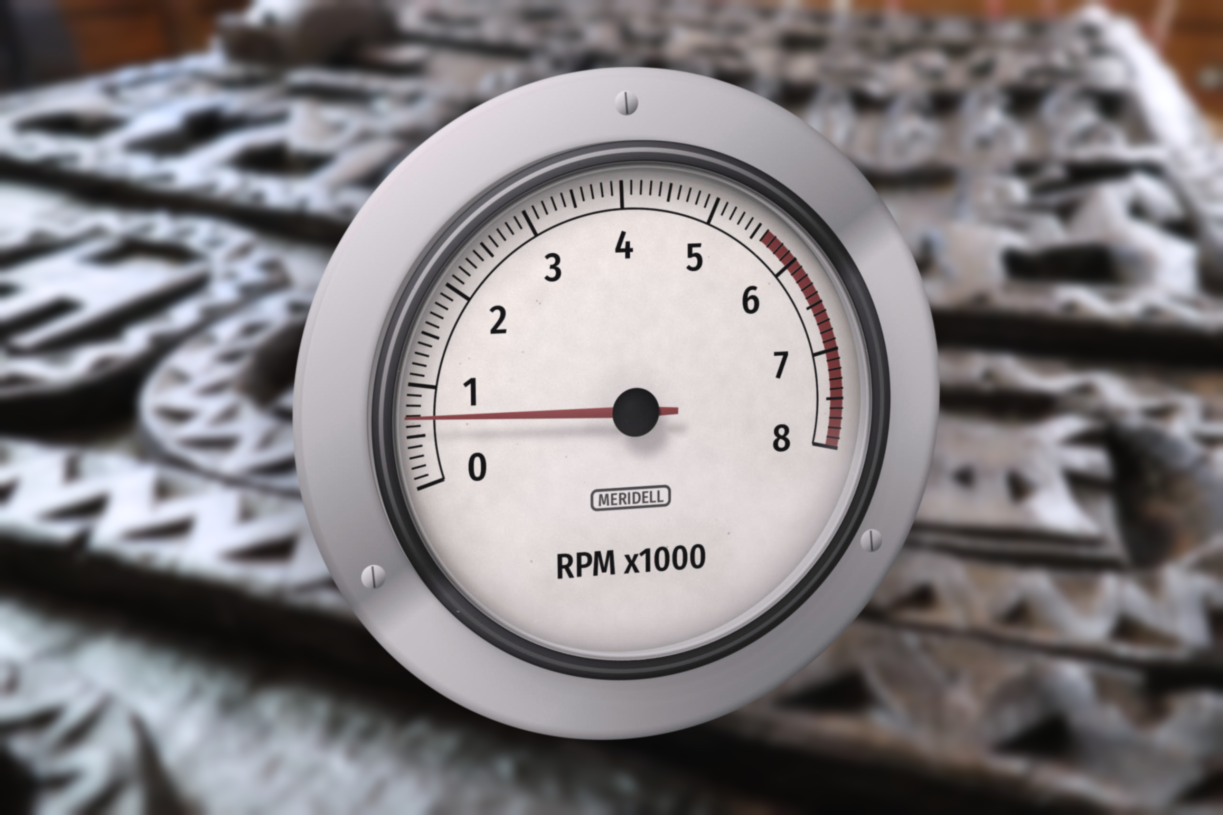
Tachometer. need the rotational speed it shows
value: 700 rpm
